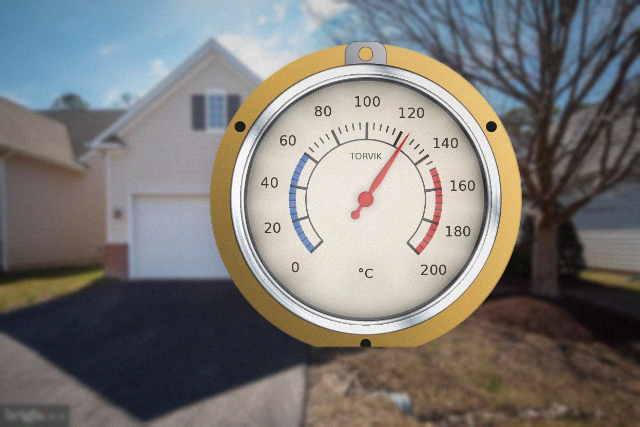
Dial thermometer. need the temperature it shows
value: 124 °C
